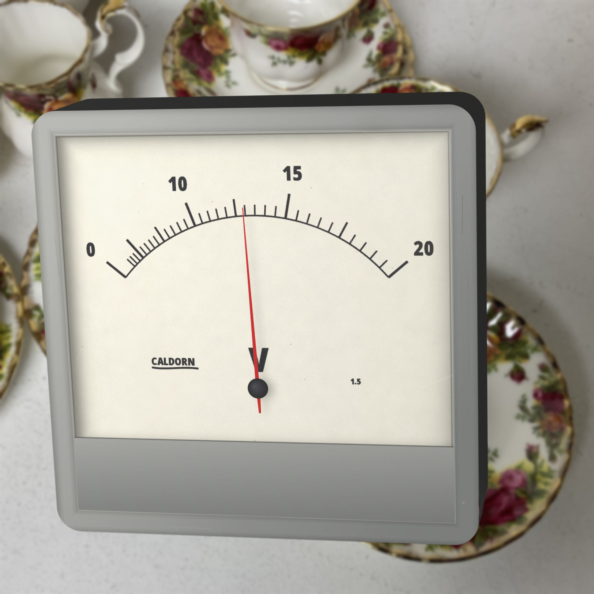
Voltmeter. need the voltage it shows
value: 13 V
